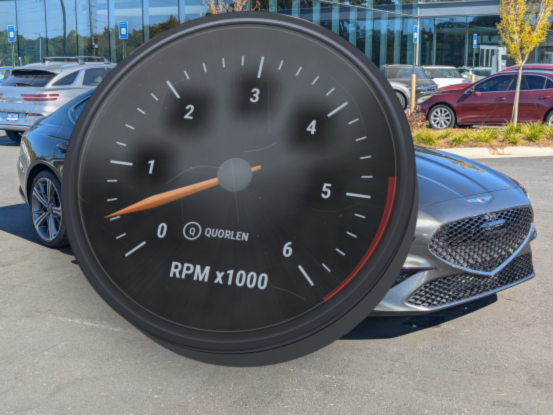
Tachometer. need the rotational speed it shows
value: 400 rpm
